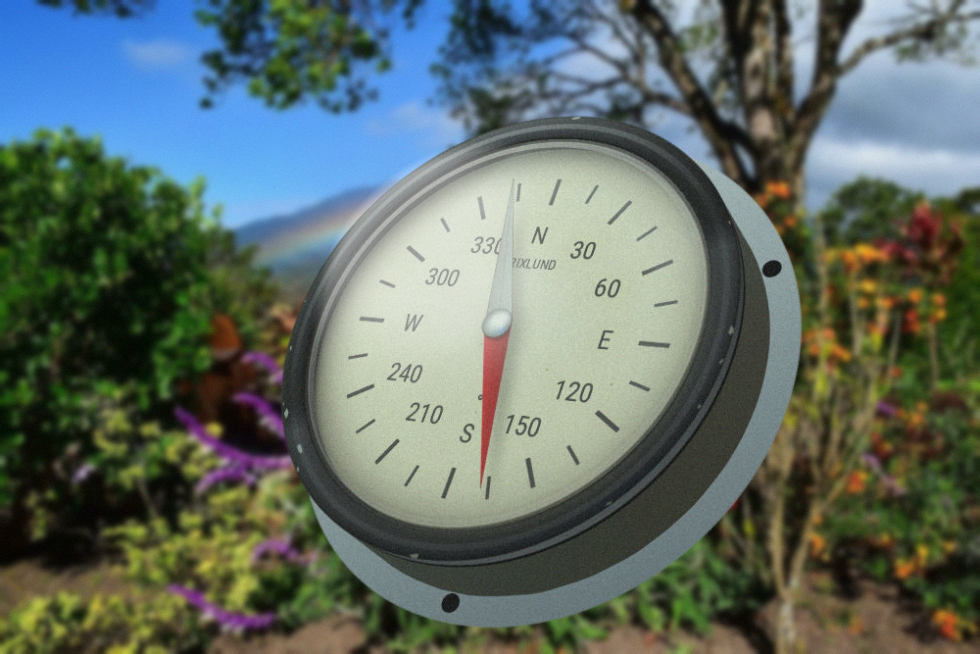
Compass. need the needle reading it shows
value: 165 °
